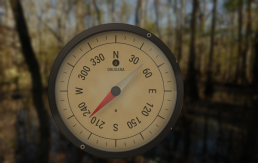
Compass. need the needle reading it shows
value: 225 °
